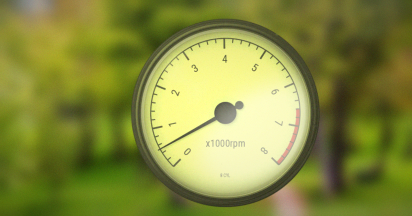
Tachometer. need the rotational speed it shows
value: 500 rpm
